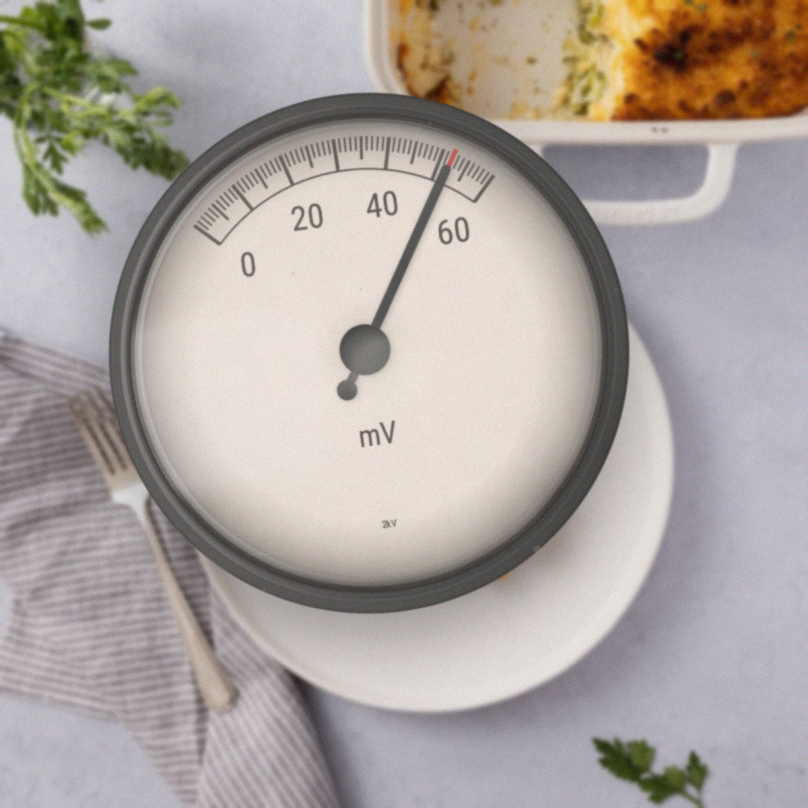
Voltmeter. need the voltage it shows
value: 52 mV
